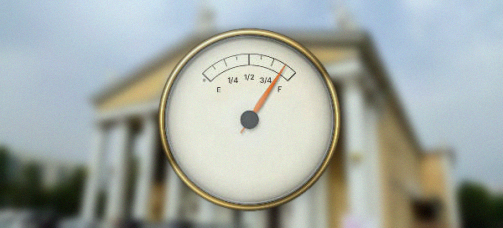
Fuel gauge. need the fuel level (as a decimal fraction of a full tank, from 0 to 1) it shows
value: 0.875
